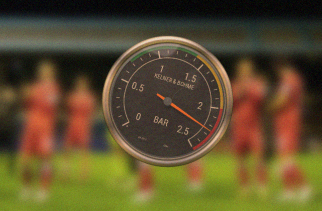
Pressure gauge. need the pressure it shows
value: 2.25 bar
